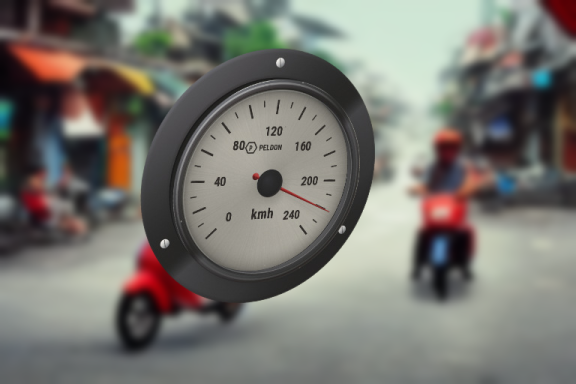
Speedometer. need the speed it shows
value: 220 km/h
